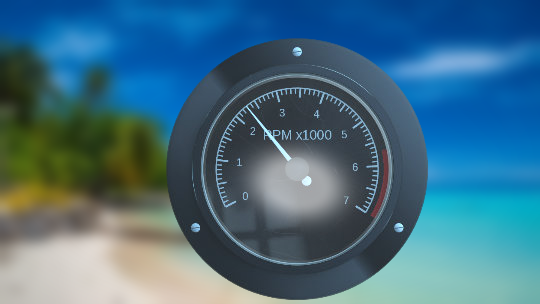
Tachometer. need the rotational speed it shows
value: 2300 rpm
